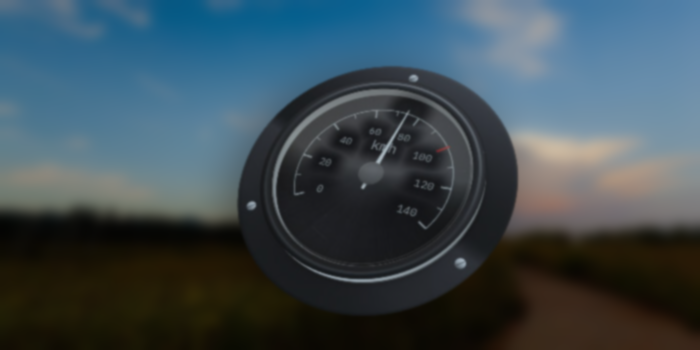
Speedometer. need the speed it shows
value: 75 km/h
